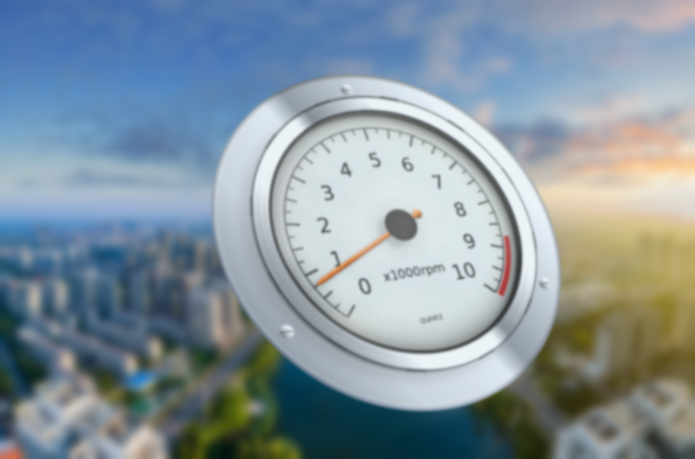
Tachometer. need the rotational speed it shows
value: 750 rpm
